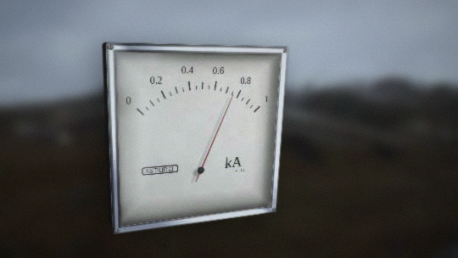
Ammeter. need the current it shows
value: 0.75 kA
